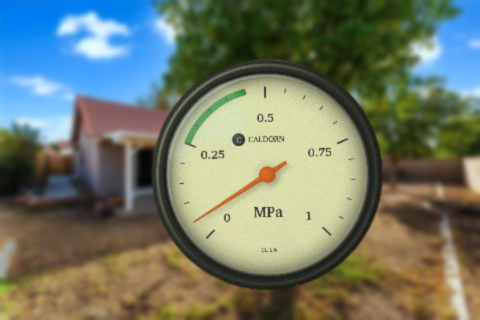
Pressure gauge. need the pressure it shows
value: 0.05 MPa
